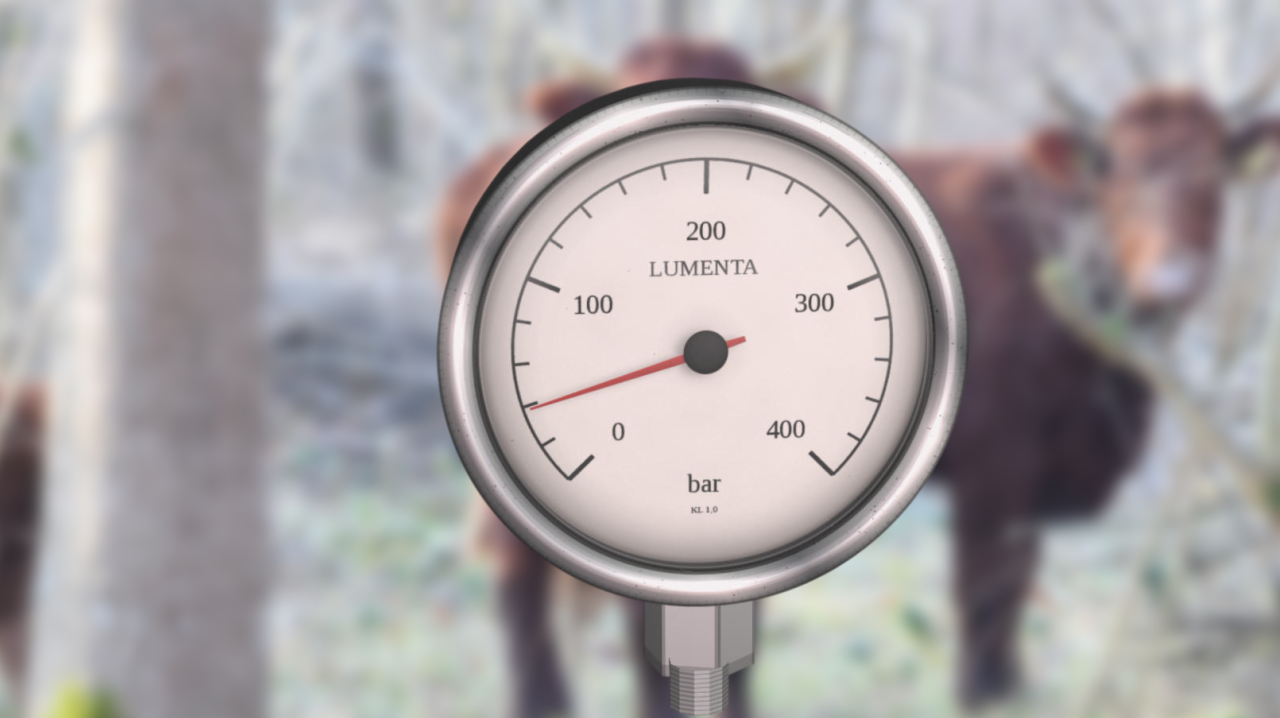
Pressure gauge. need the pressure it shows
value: 40 bar
